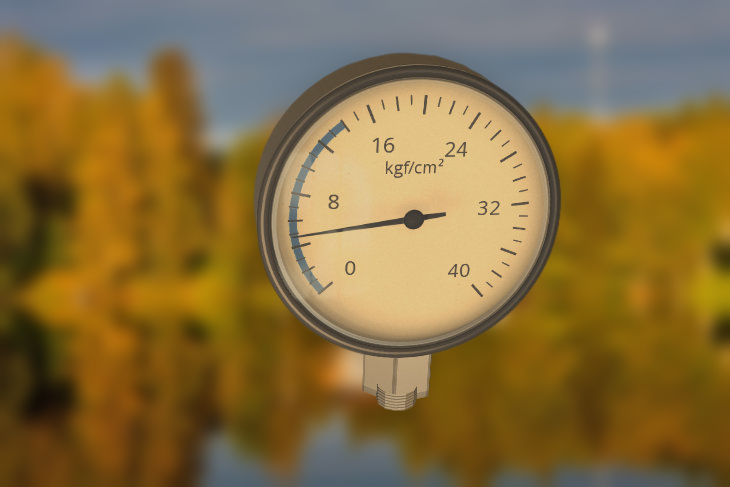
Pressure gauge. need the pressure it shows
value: 5 kg/cm²
